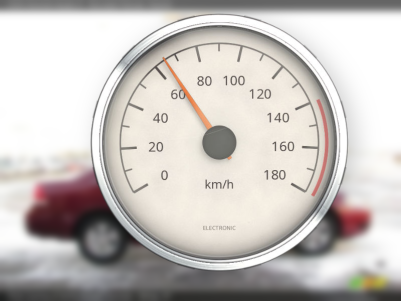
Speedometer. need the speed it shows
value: 65 km/h
